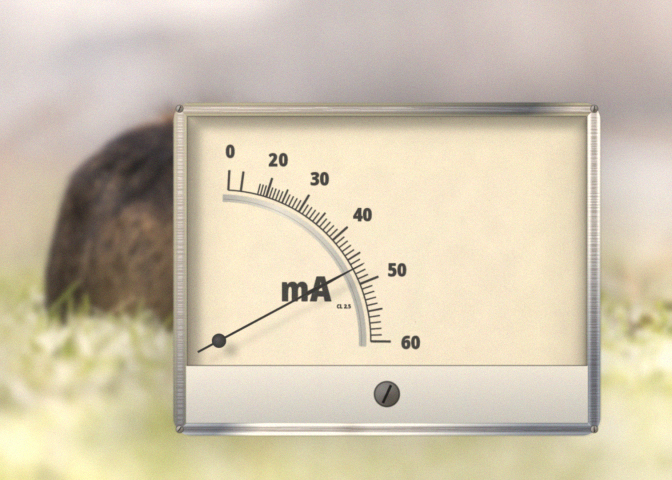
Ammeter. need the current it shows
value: 47 mA
